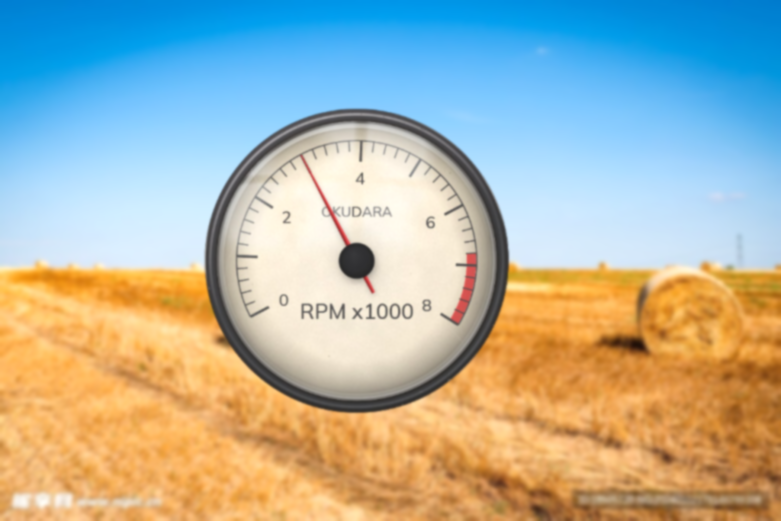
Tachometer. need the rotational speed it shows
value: 3000 rpm
